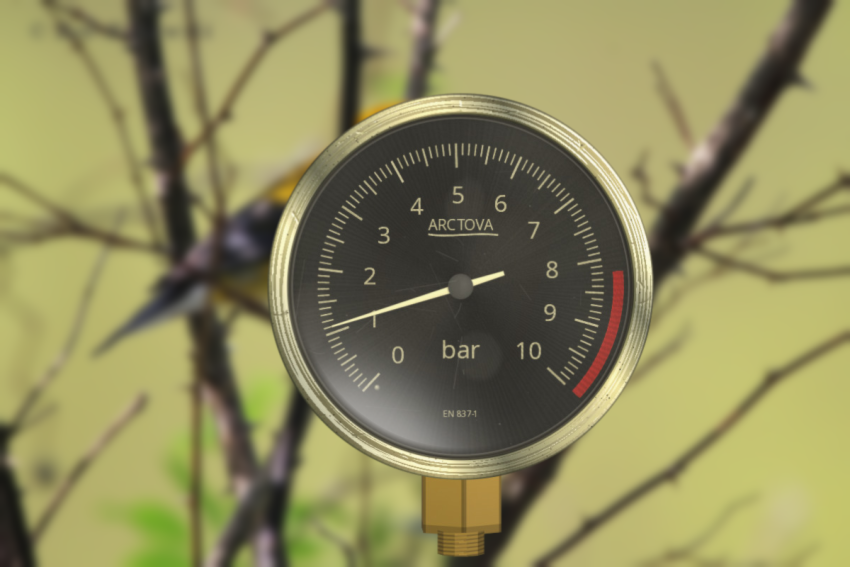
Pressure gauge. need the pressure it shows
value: 1.1 bar
